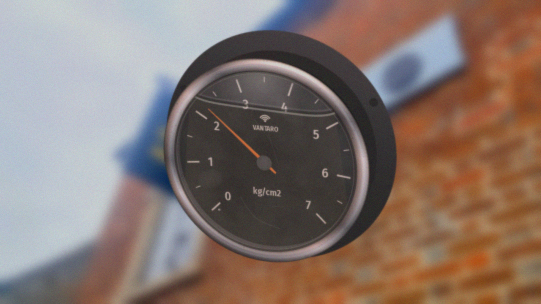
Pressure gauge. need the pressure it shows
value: 2.25 kg/cm²
